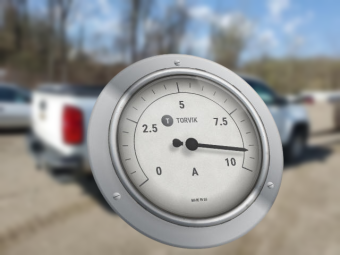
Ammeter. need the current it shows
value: 9.25 A
